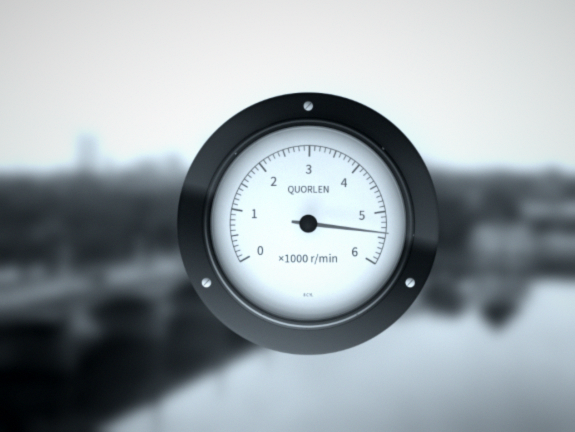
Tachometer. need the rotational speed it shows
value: 5400 rpm
